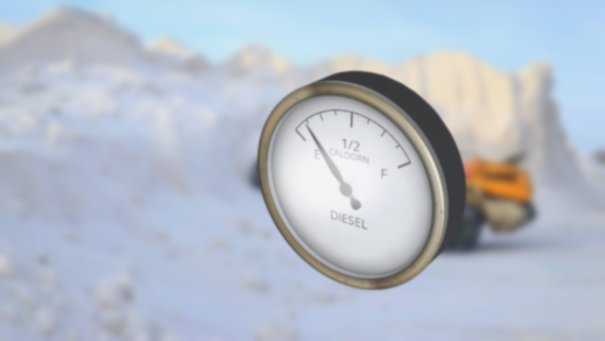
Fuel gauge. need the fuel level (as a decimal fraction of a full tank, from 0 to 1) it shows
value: 0.125
